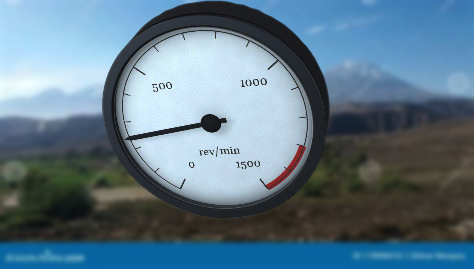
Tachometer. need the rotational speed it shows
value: 250 rpm
